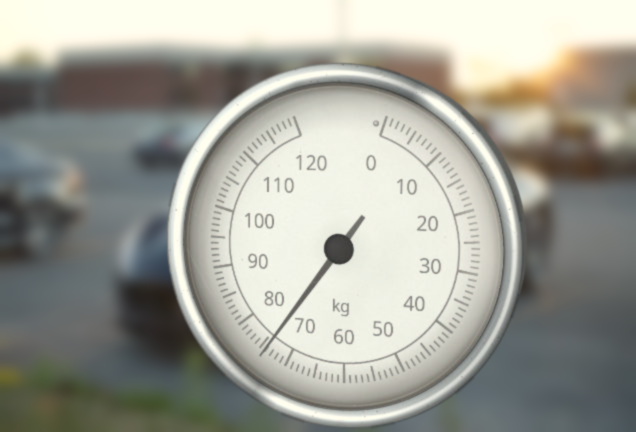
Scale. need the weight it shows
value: 74 kg
